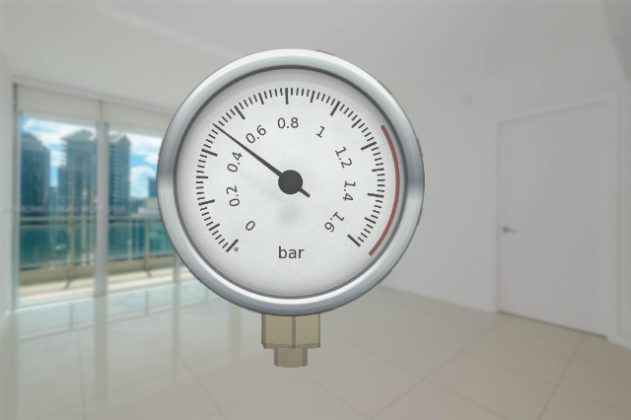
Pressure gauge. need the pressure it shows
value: 0.5 bar
